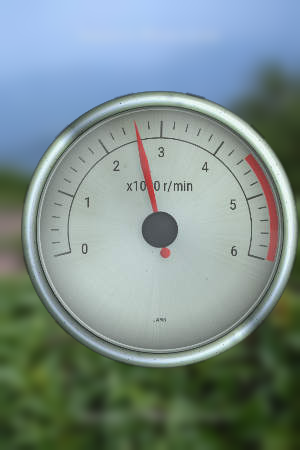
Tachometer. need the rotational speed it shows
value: 2600 rpm
